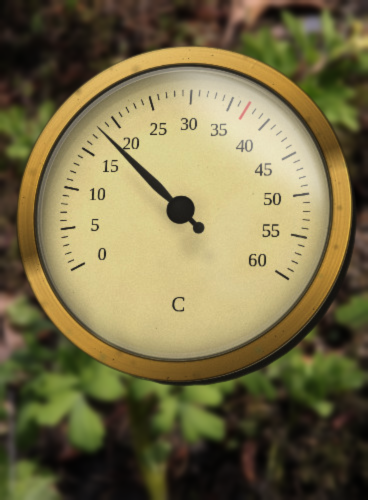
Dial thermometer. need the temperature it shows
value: 18 °C
